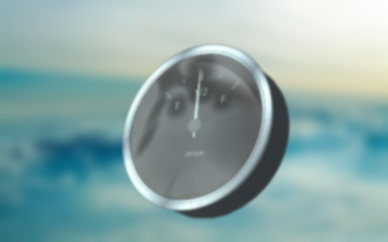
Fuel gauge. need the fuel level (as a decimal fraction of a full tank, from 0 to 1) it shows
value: 0.5
